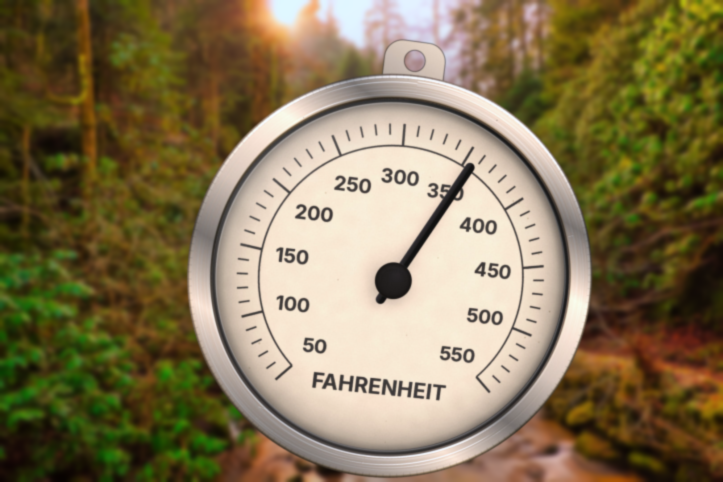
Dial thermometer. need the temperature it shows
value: 355 °F
